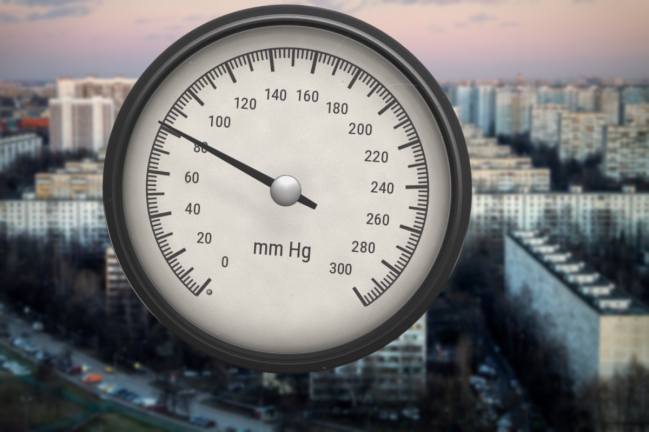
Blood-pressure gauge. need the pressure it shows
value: 82 mmHg
